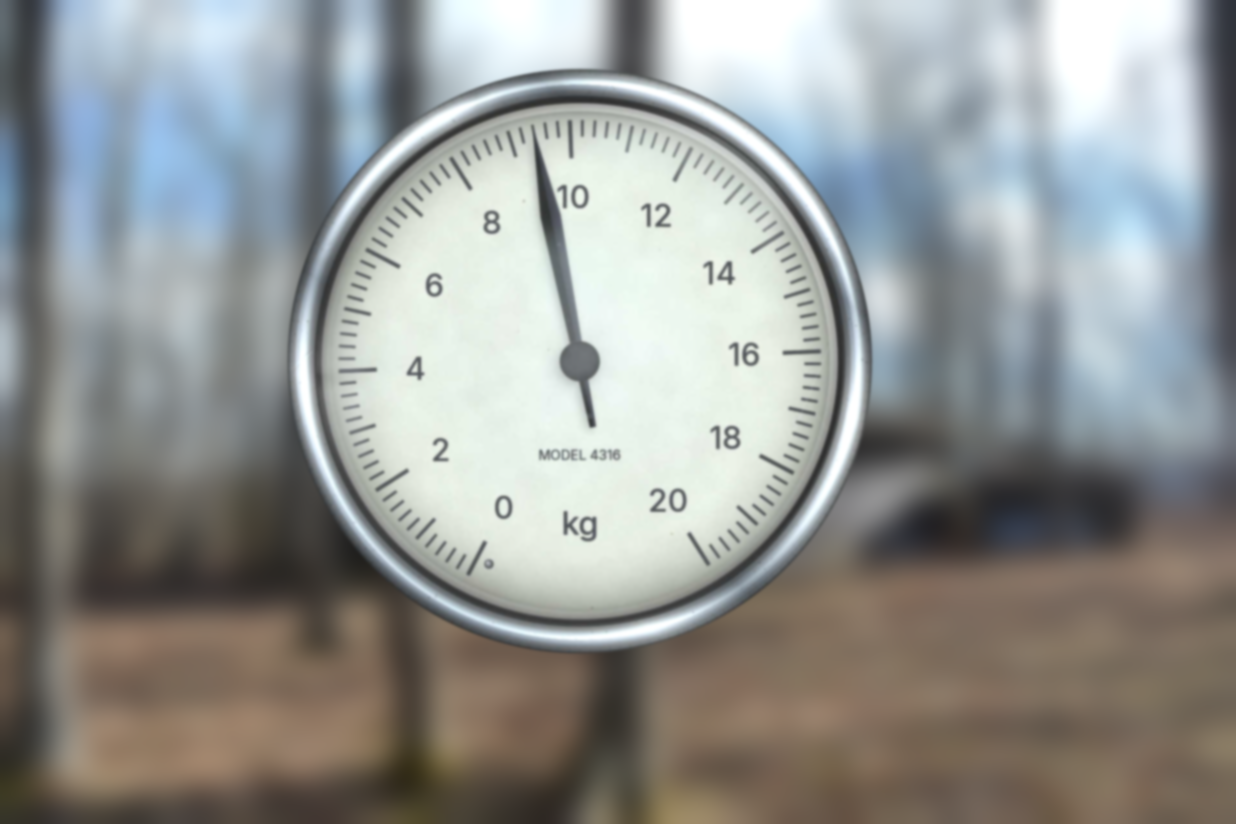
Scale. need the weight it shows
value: 9.4 kg
